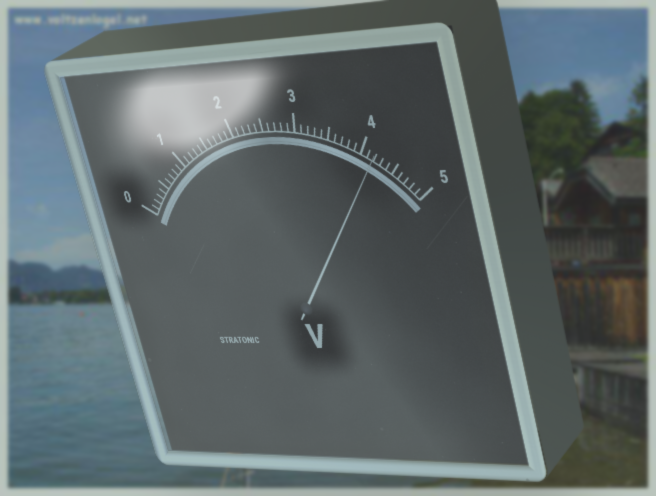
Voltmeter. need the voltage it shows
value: 4.2 V
